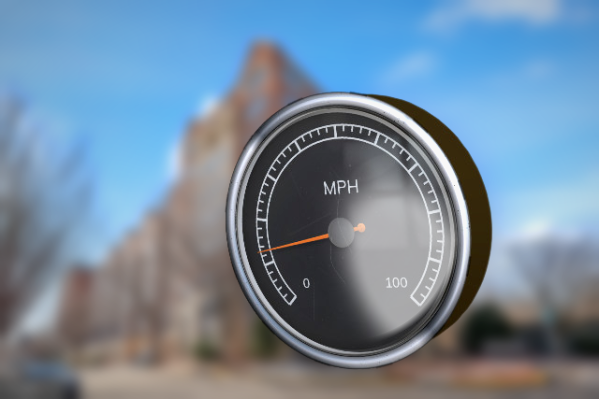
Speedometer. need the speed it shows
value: 13 mph
